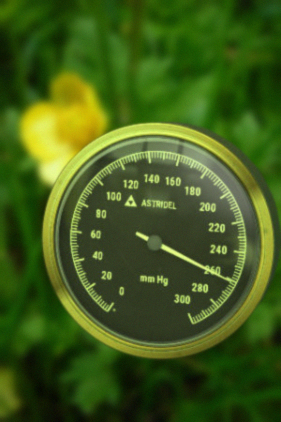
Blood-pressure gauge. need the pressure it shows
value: 260 mmHg
